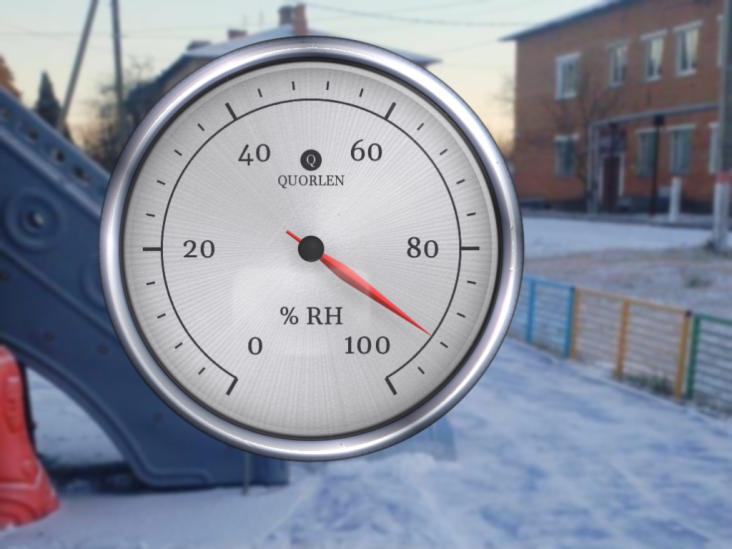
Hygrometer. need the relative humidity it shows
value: 92 %
